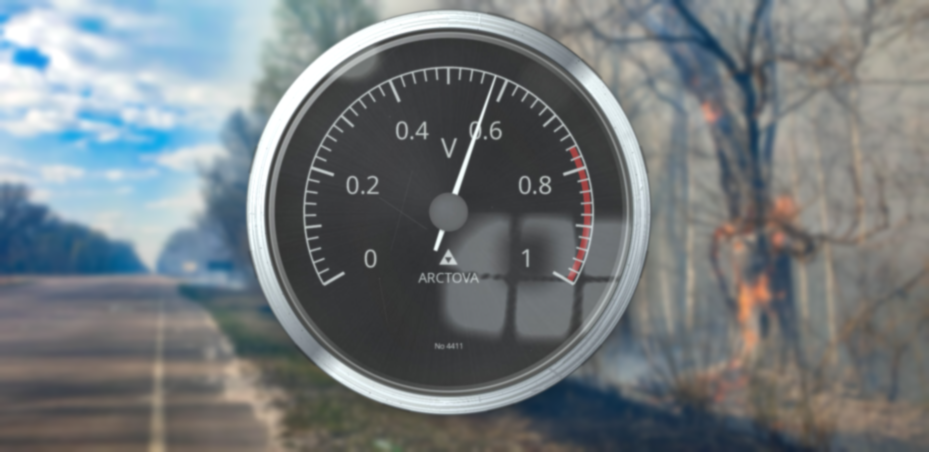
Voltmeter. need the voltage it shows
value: 0.58 V
